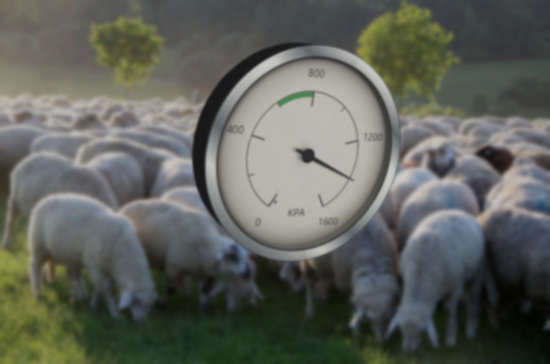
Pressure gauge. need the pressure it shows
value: 1400 kPa
